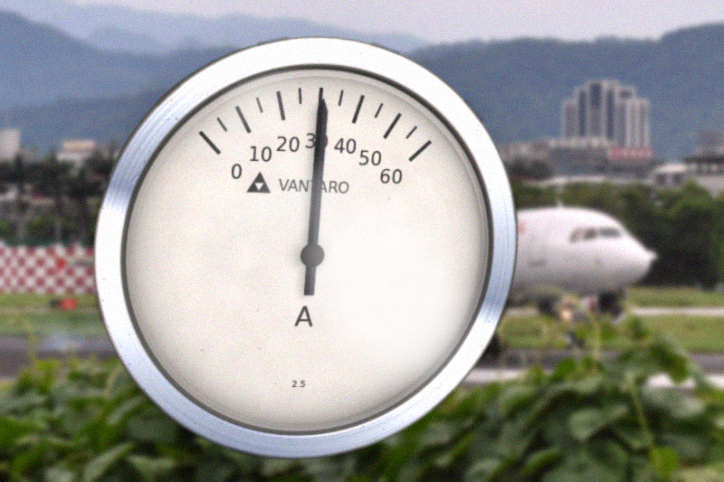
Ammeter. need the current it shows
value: 30 A
